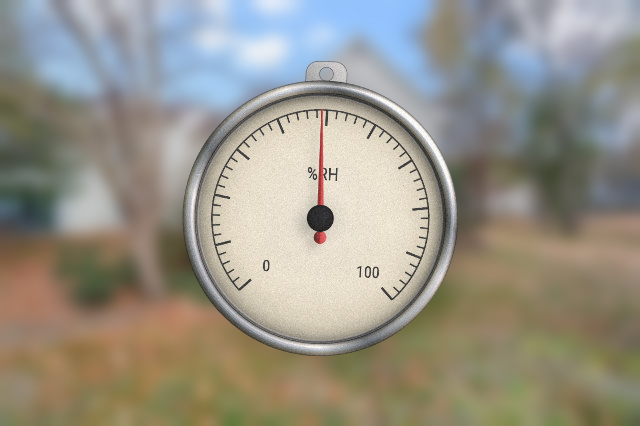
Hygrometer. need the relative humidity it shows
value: 49 %
